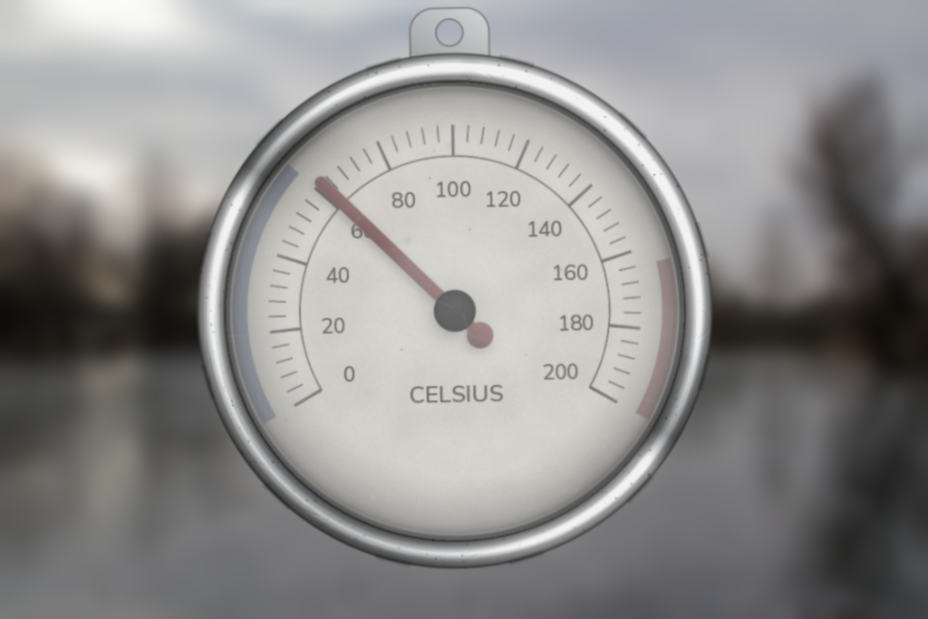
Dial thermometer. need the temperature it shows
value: 62 °C
